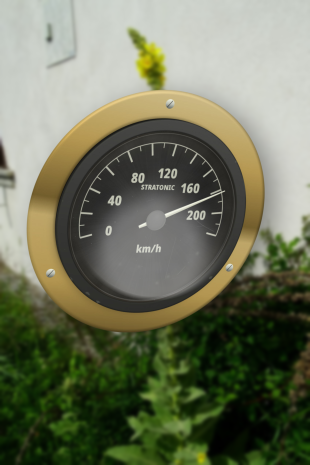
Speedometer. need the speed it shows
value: 180 km/h
